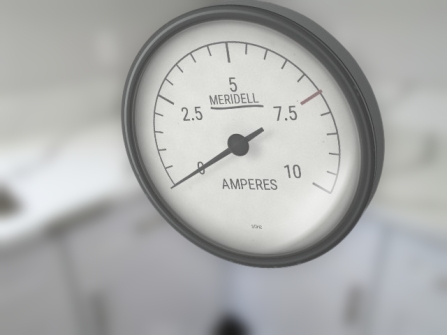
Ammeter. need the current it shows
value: 0 A
